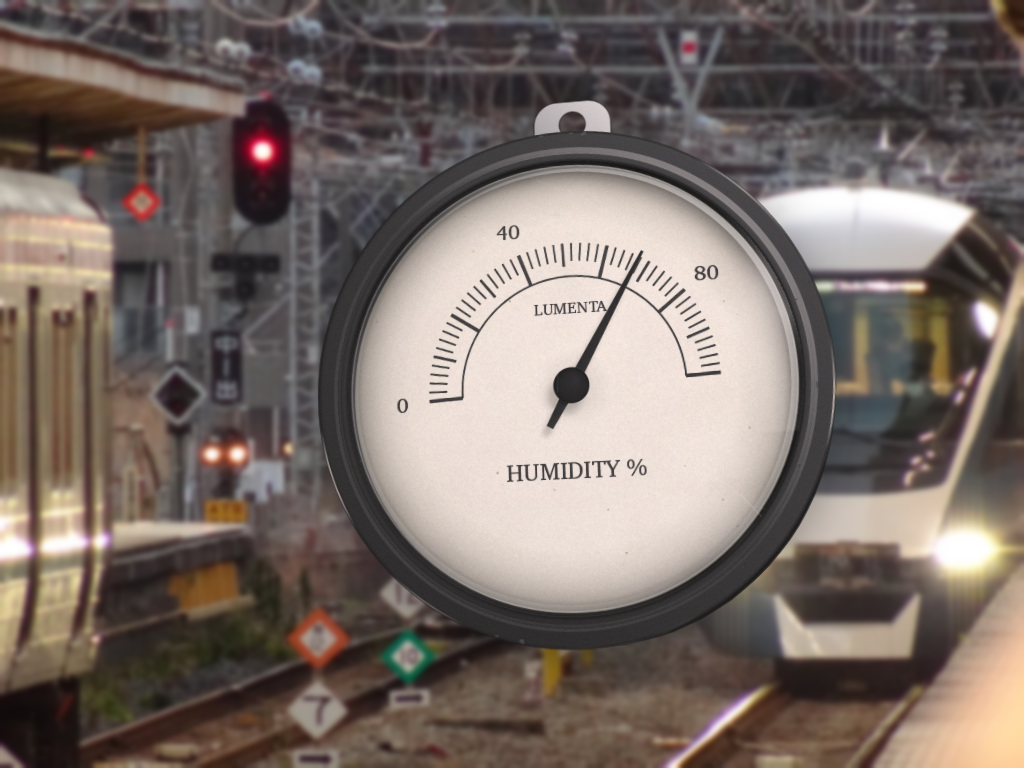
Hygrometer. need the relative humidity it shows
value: 68 %
